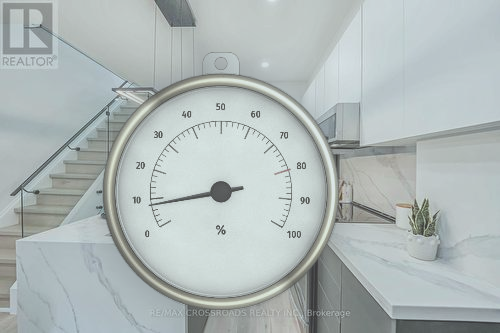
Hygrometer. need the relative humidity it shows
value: 8 %
